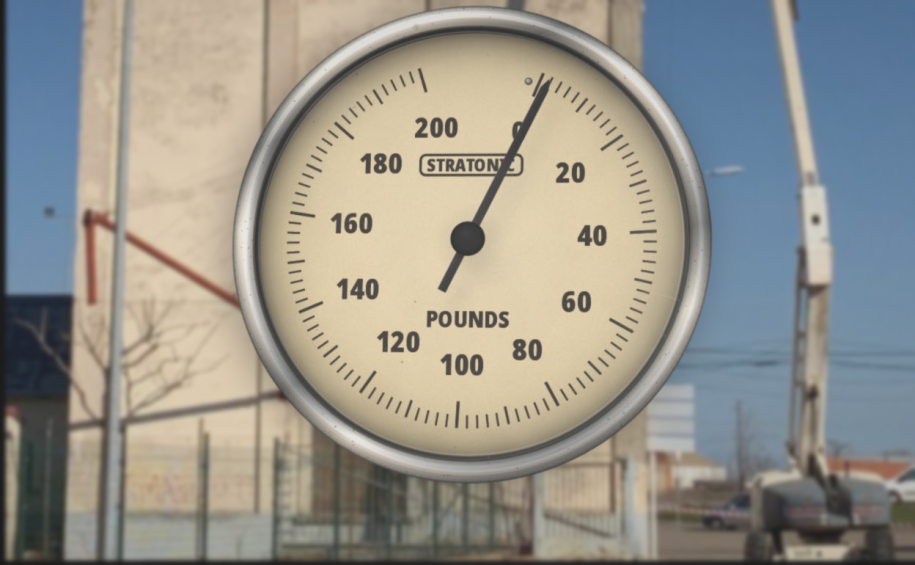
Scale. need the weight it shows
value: 2 lb
